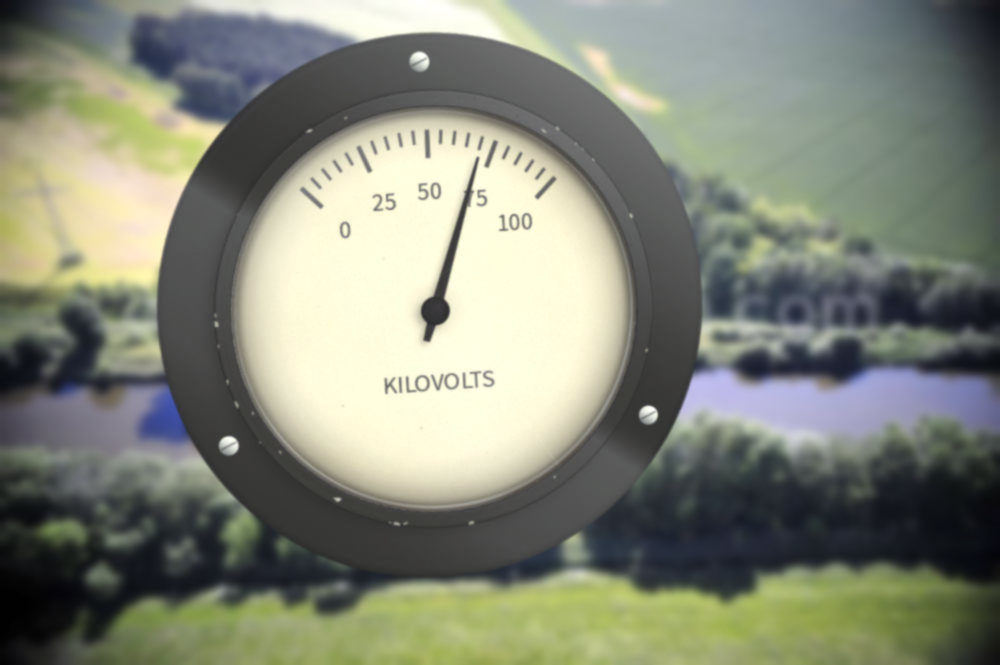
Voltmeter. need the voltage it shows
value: 70 kV
